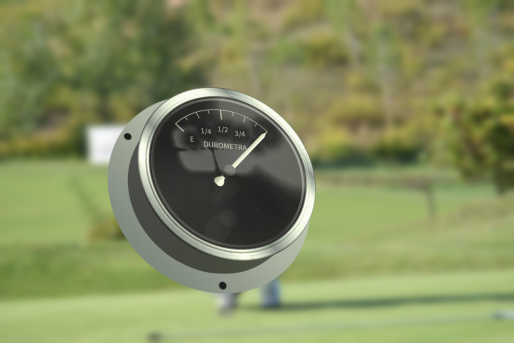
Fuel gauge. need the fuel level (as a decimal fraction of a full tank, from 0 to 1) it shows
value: 1
